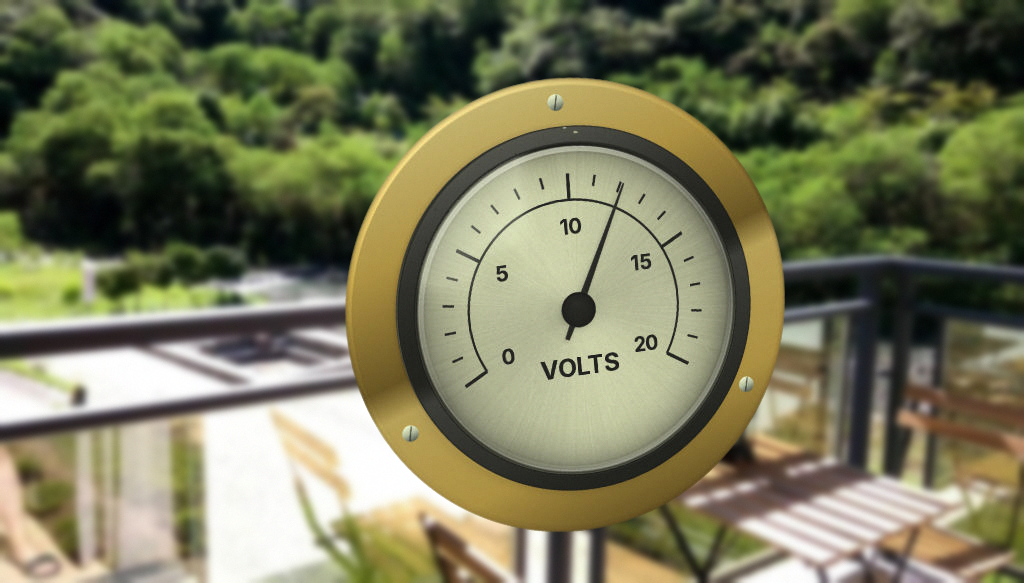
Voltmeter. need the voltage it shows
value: 12 V
